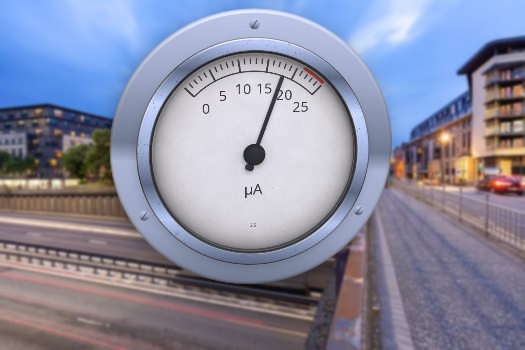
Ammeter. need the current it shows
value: 18 µA
